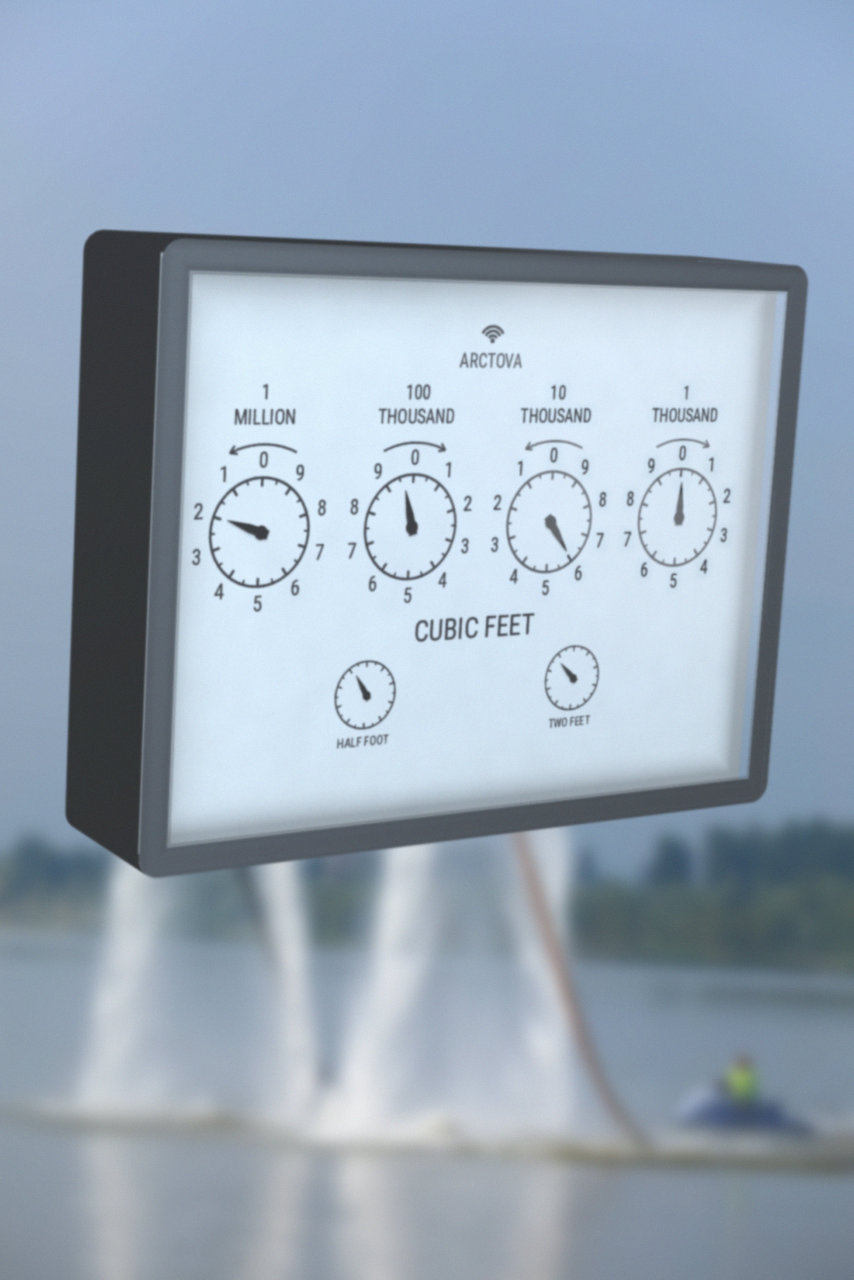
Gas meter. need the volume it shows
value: 196000 ft³
